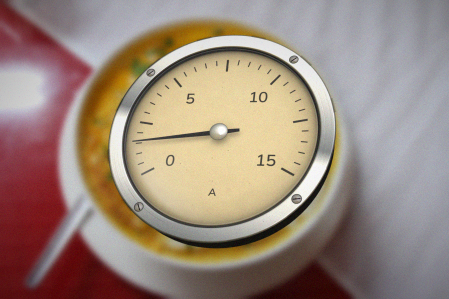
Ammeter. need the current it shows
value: 1.5 A
